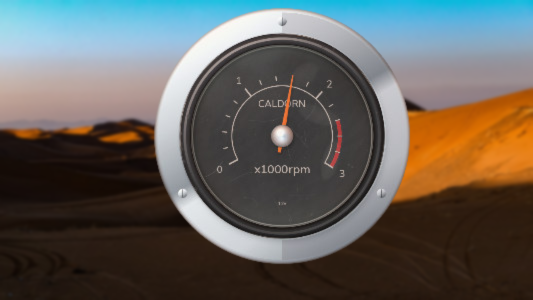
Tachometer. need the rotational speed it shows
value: 1600 rpm
